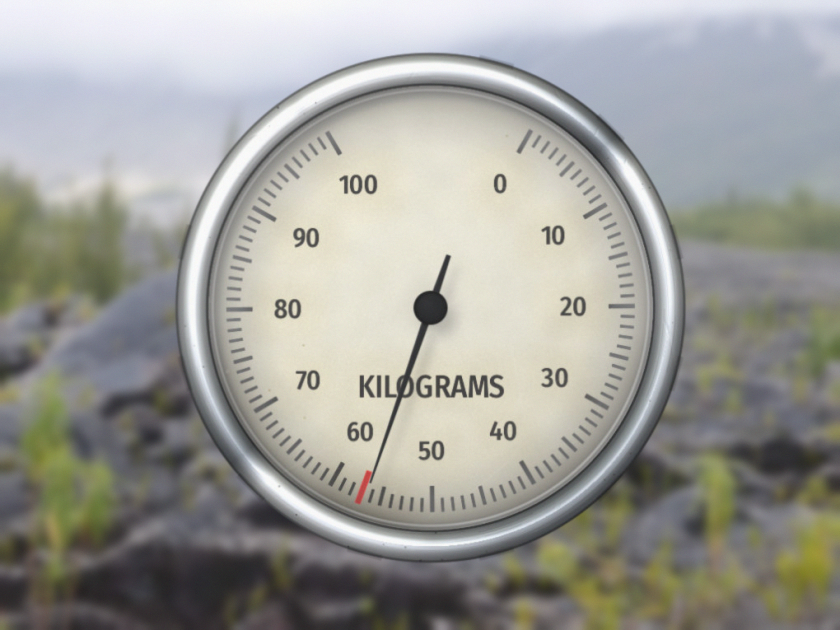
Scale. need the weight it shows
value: 56.5 kg
